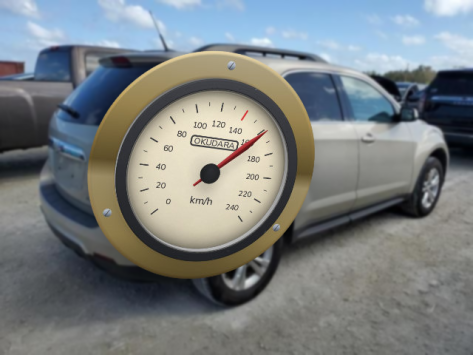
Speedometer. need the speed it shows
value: 160 km/h
